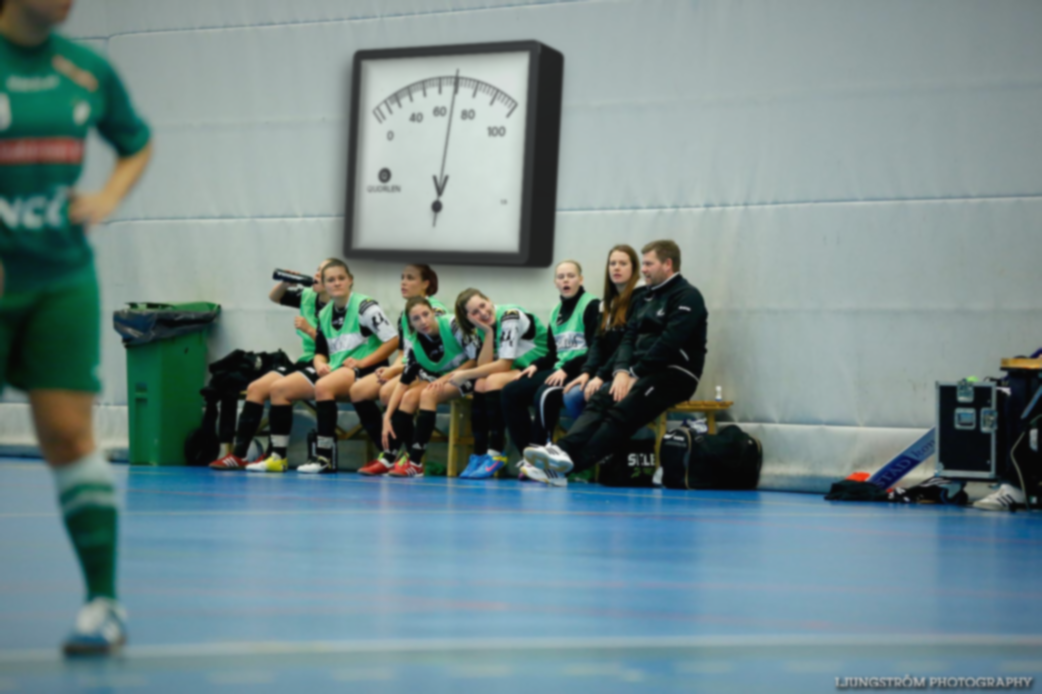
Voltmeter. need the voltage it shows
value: 70 V
